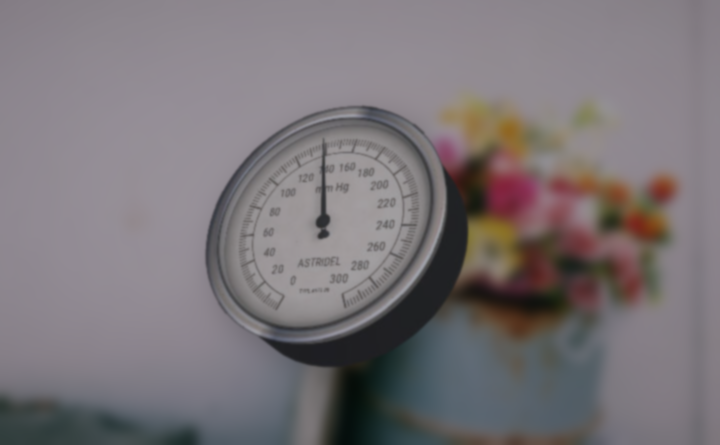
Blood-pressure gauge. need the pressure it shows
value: 140 mmHg
